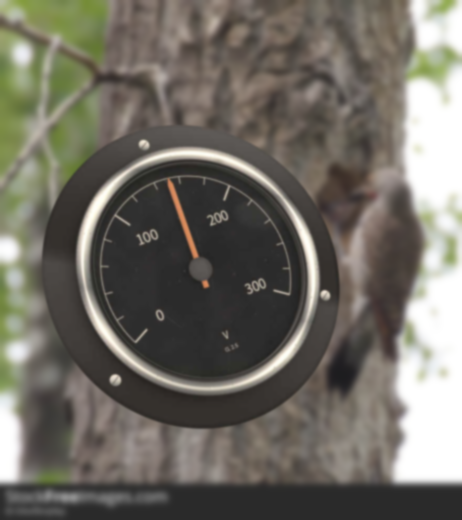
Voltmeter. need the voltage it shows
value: 150 V
